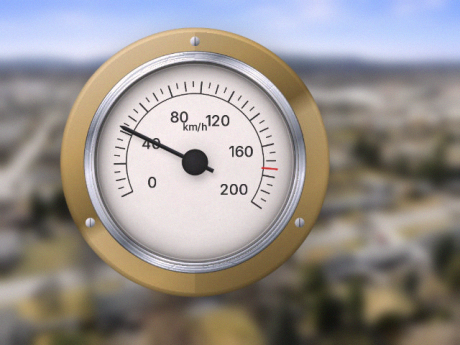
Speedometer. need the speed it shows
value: 42.5 km/h
